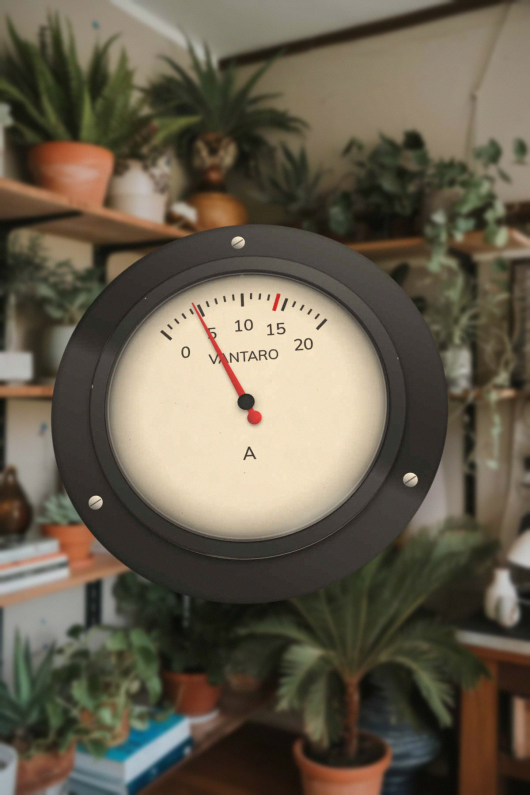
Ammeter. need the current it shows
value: 4.5 A
